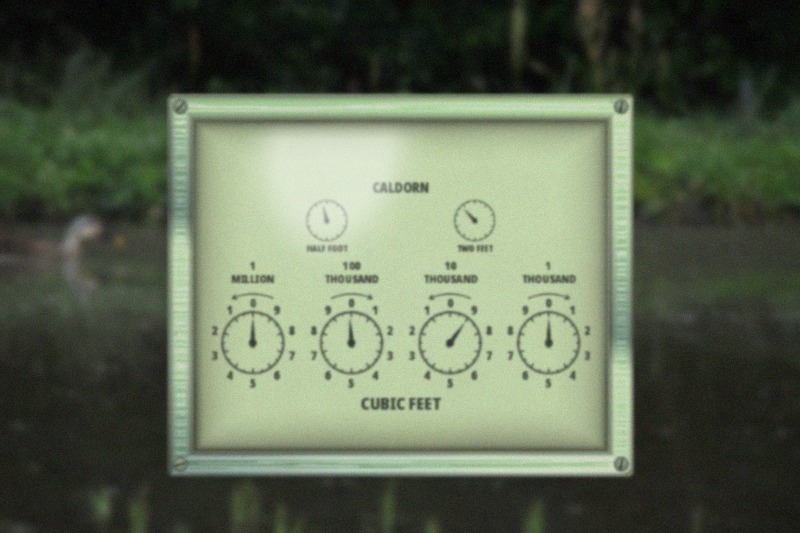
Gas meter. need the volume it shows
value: 999000 ft³
